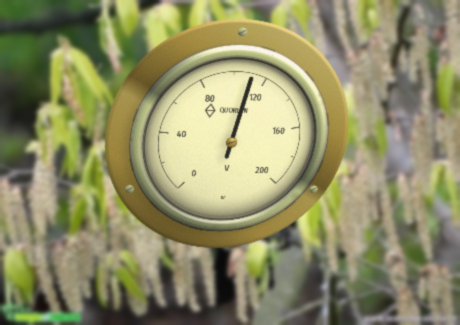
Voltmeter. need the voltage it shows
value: 110 V
